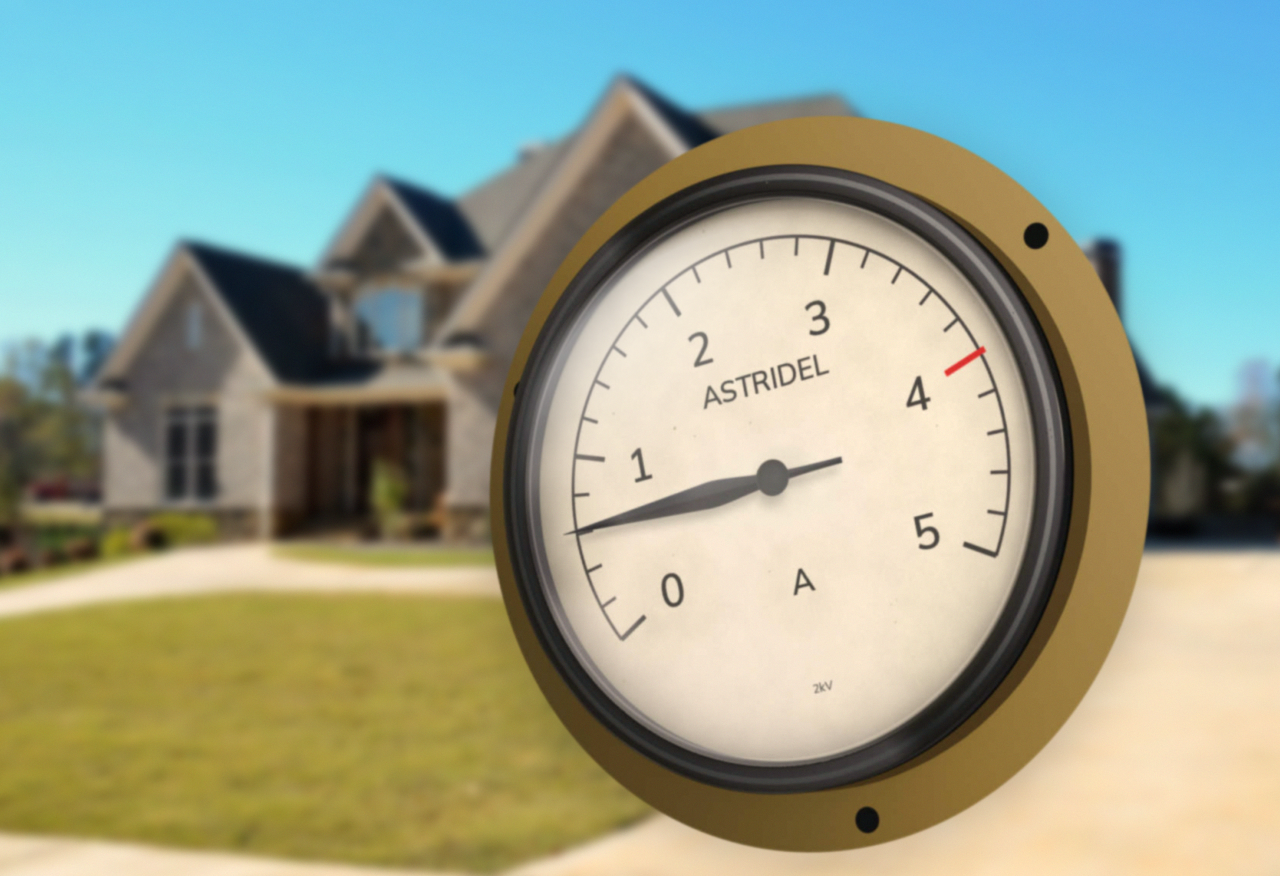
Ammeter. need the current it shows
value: 0.6 A
